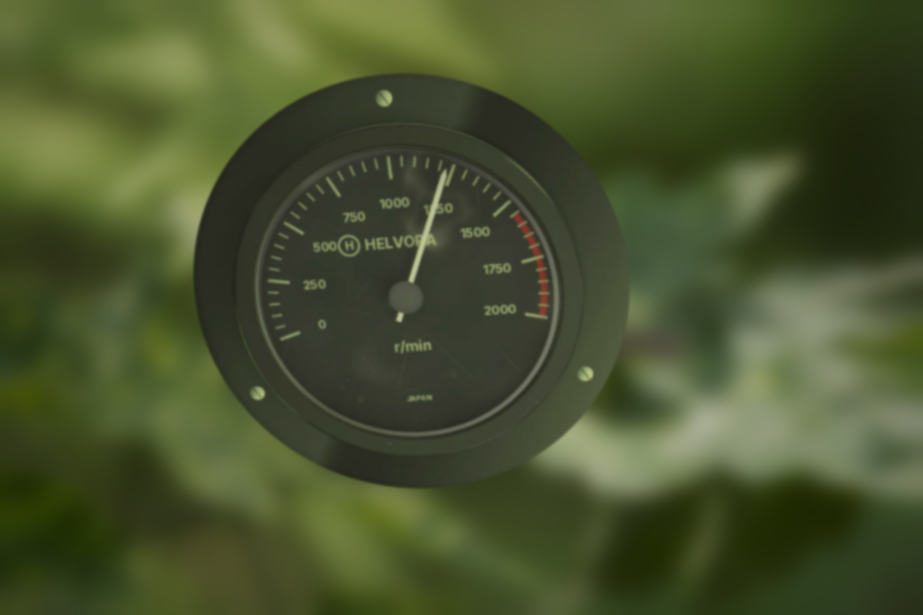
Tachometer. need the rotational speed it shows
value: 1225 rpm
